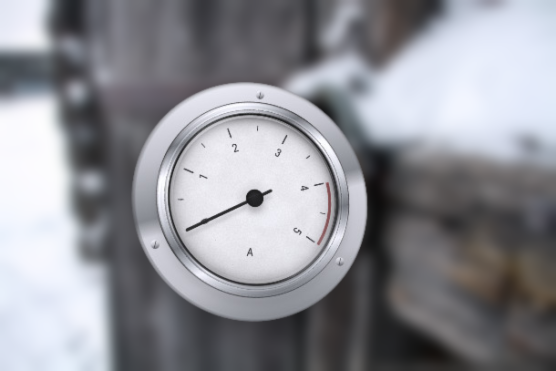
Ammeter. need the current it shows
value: 0 A
